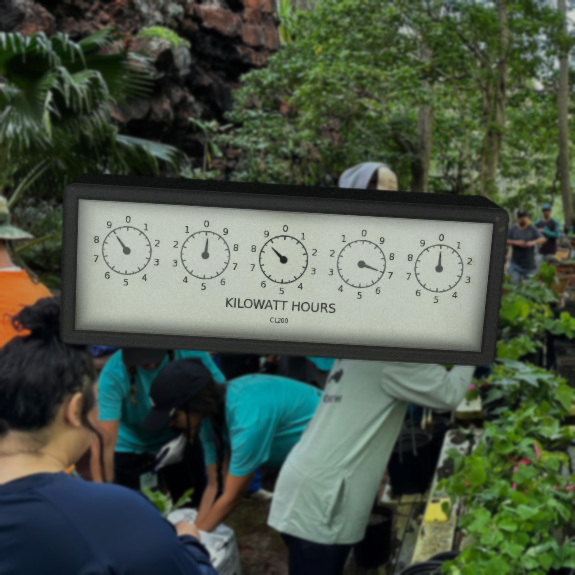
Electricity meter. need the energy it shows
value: 89870 kWh
